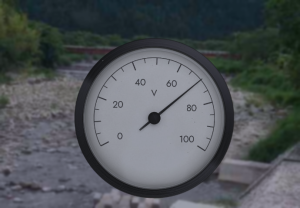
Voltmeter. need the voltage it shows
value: 70 V
